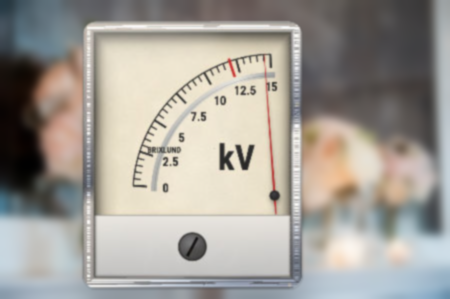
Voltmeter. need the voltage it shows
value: 14.5 kV
